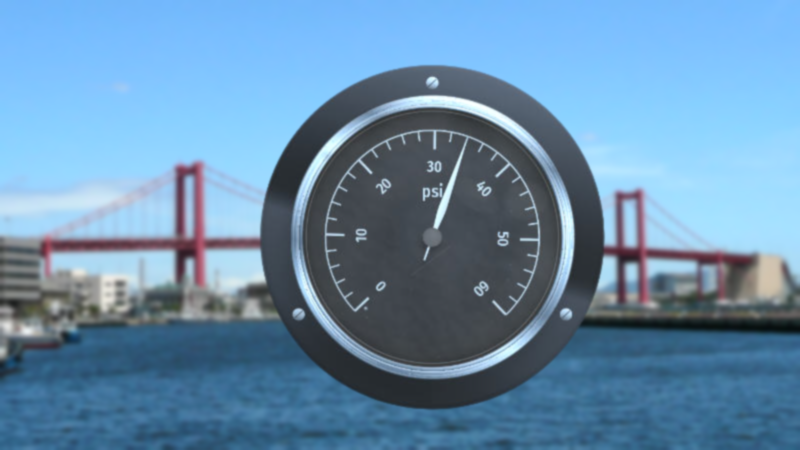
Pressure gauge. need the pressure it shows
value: 34 psi
